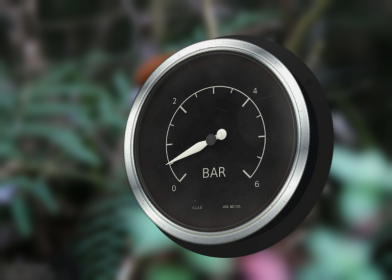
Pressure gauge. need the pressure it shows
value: 0.5 bar
